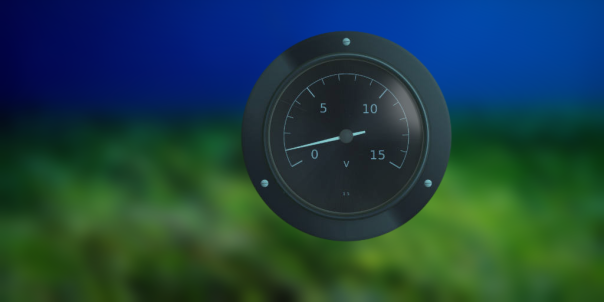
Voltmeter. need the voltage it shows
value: 1 V
